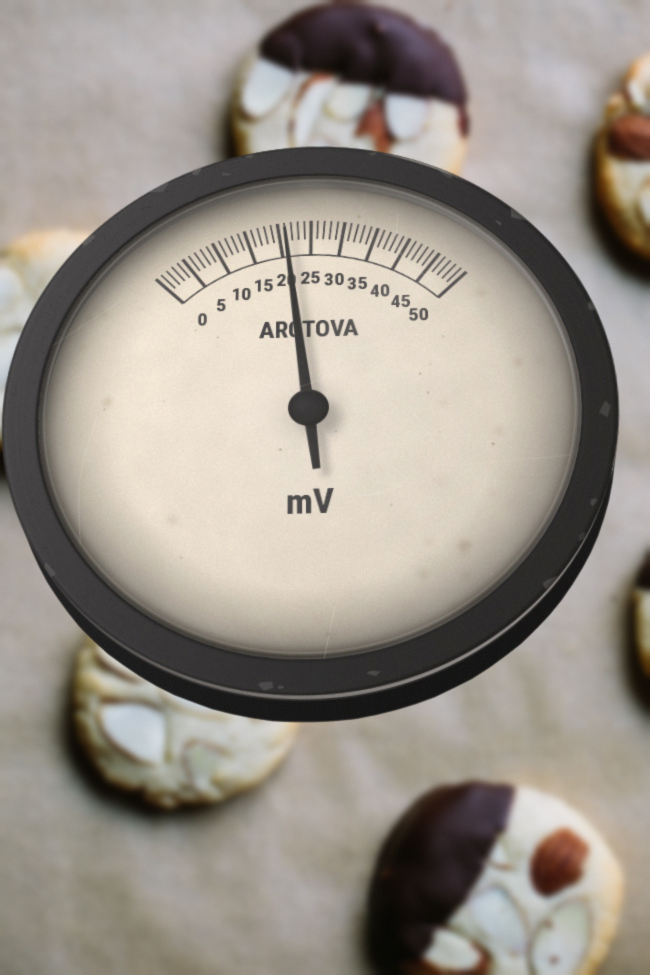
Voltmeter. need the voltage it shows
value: 21 mV
